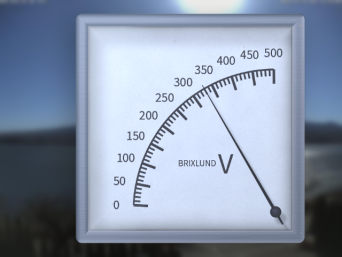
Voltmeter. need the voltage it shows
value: 330 V
